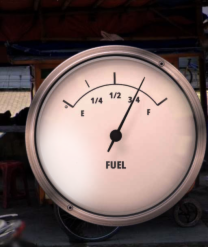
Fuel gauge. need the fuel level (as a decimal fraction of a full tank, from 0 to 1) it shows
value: 0.75
